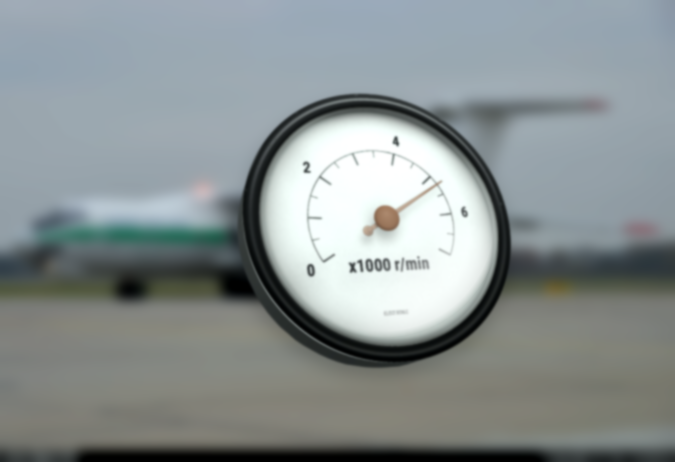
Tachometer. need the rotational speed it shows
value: 5250 rpm
